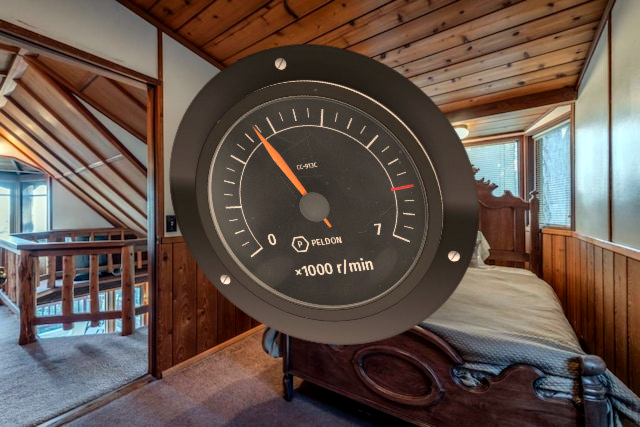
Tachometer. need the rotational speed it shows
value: 2750 rpm
